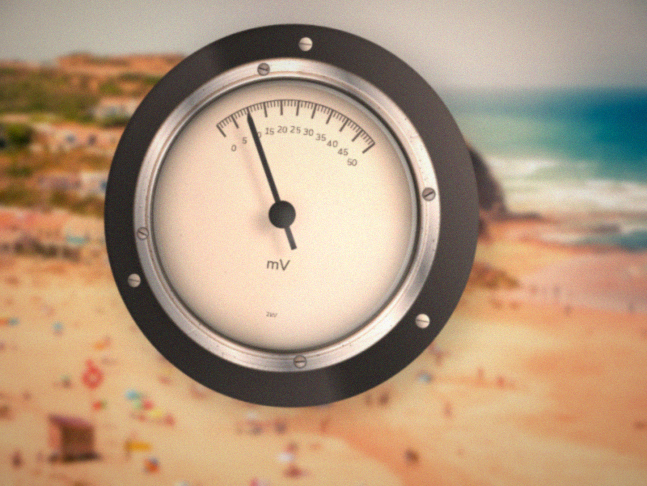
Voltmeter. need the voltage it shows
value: 10 mV
